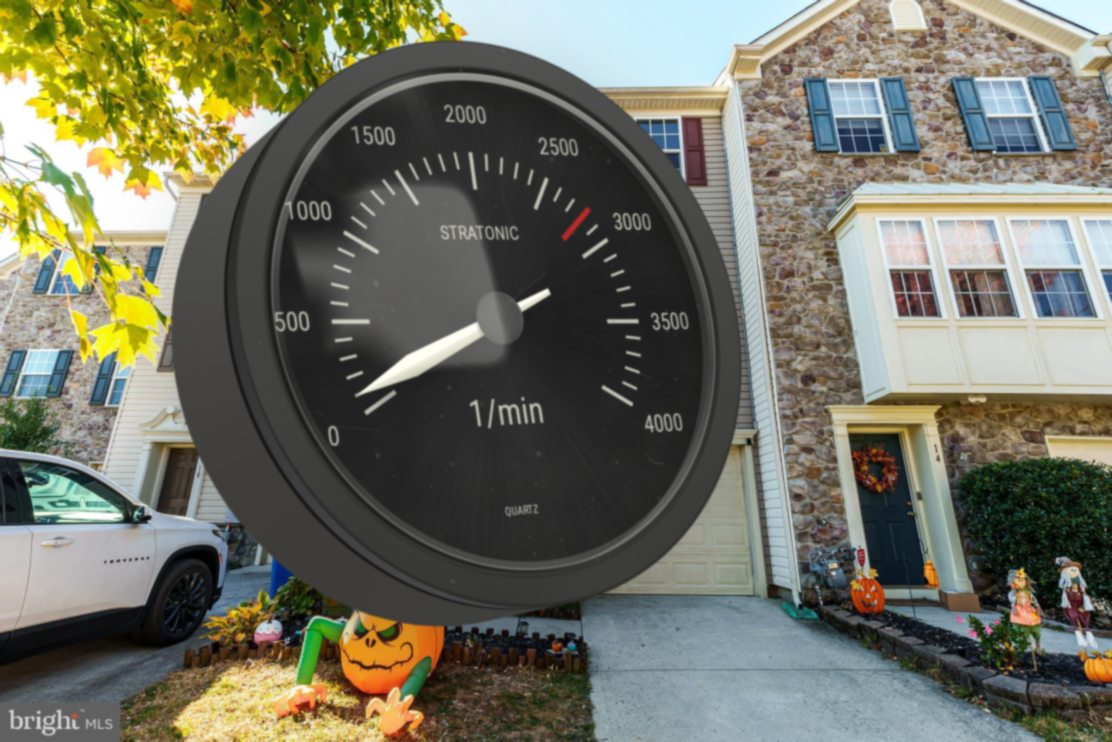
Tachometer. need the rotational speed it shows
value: 100 rpm
